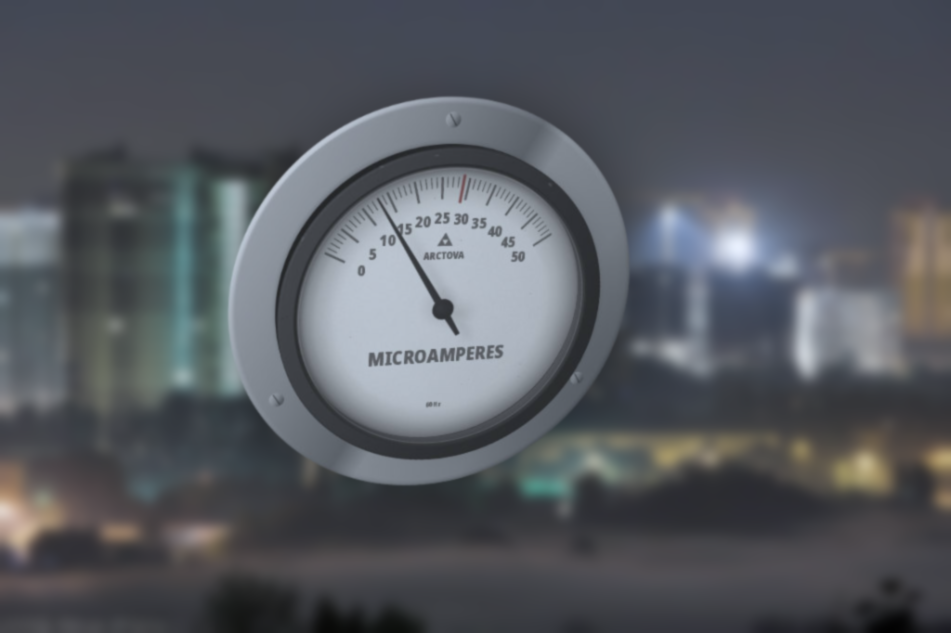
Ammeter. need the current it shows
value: 13 µA
